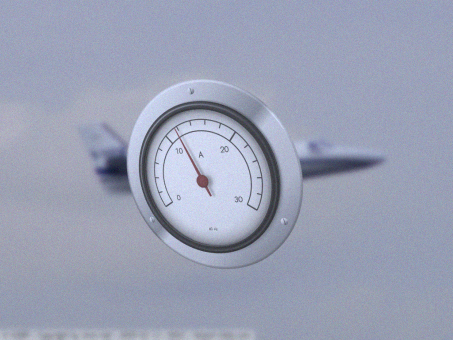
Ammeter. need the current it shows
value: 12 A
